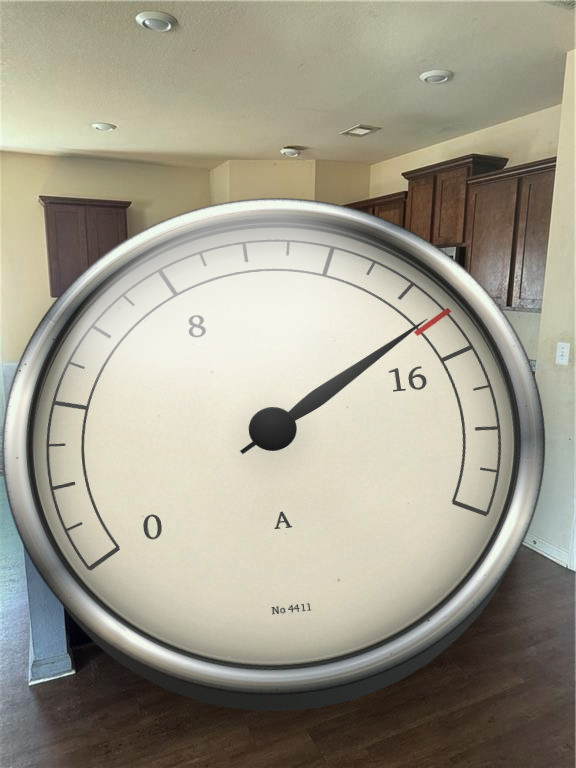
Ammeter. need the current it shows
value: 15 A
